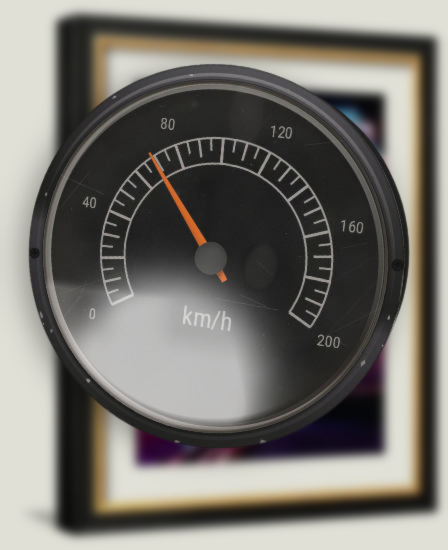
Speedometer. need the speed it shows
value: 70 km/h
